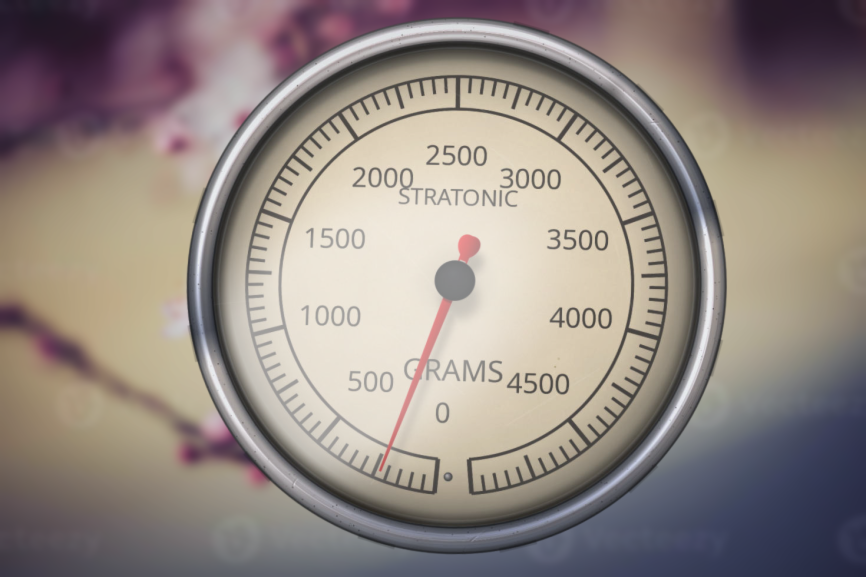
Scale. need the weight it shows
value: 225 g
